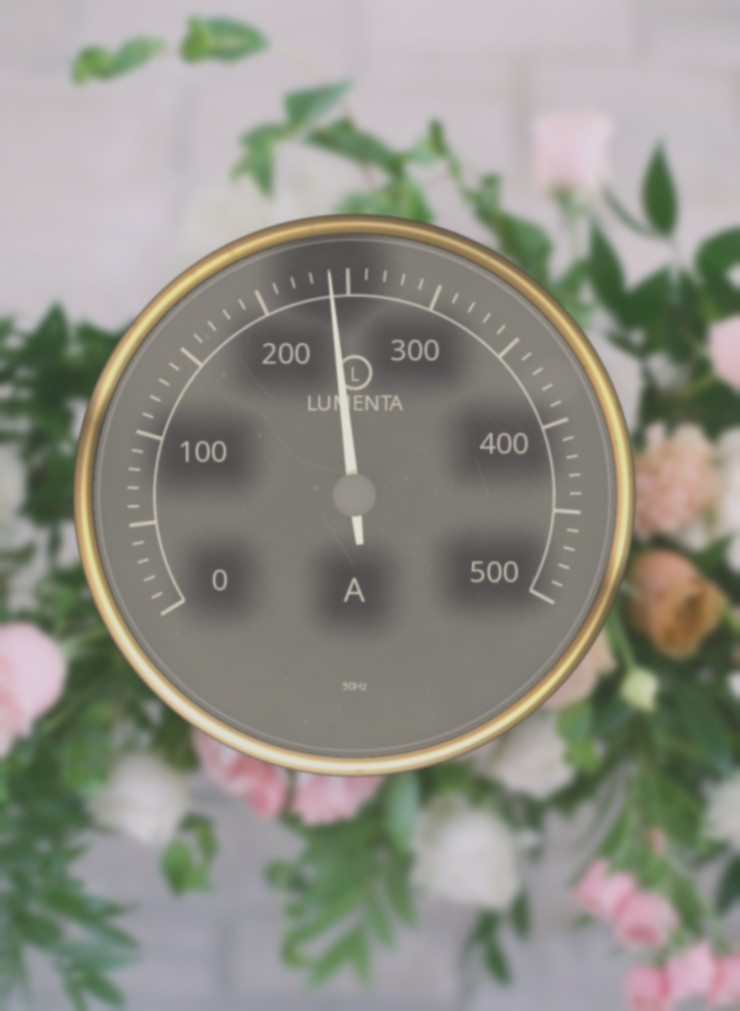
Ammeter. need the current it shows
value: 240 A
